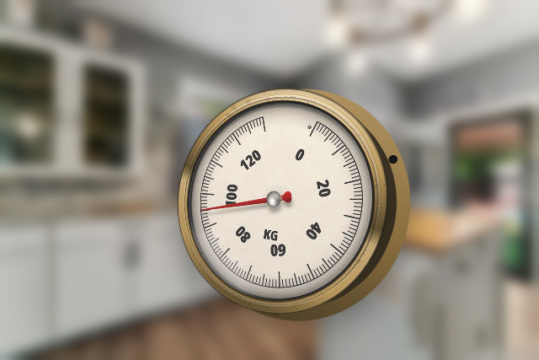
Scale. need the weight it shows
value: 95 kg
